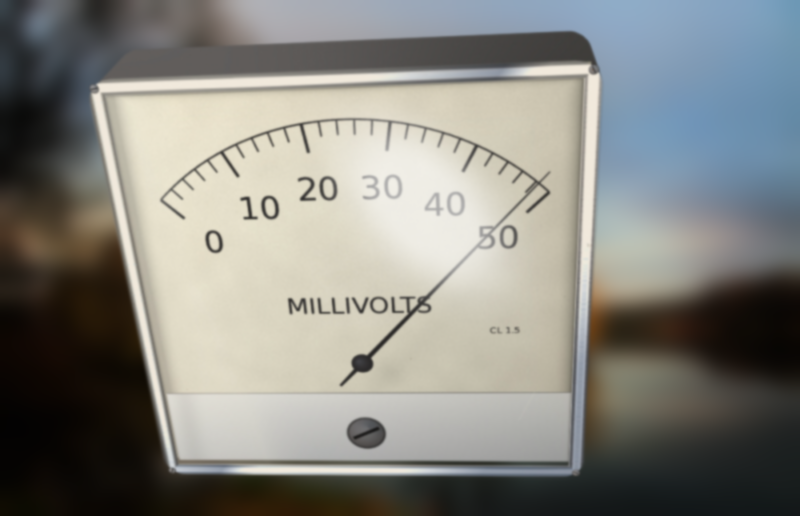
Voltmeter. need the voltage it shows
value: 48 mV
